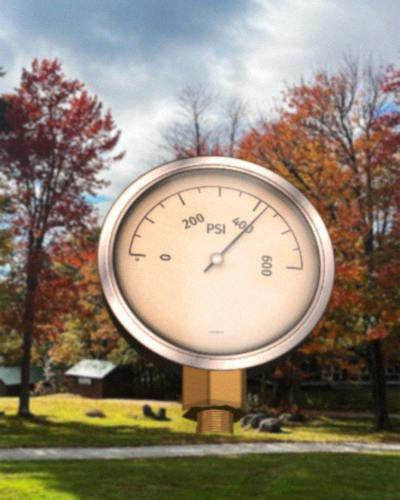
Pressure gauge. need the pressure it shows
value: 425 psi
